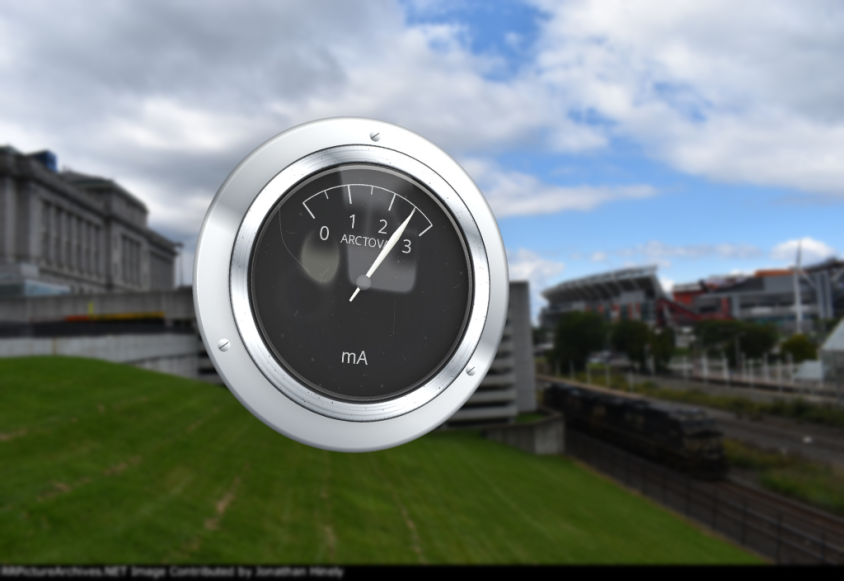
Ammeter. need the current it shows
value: 2.5 mA
